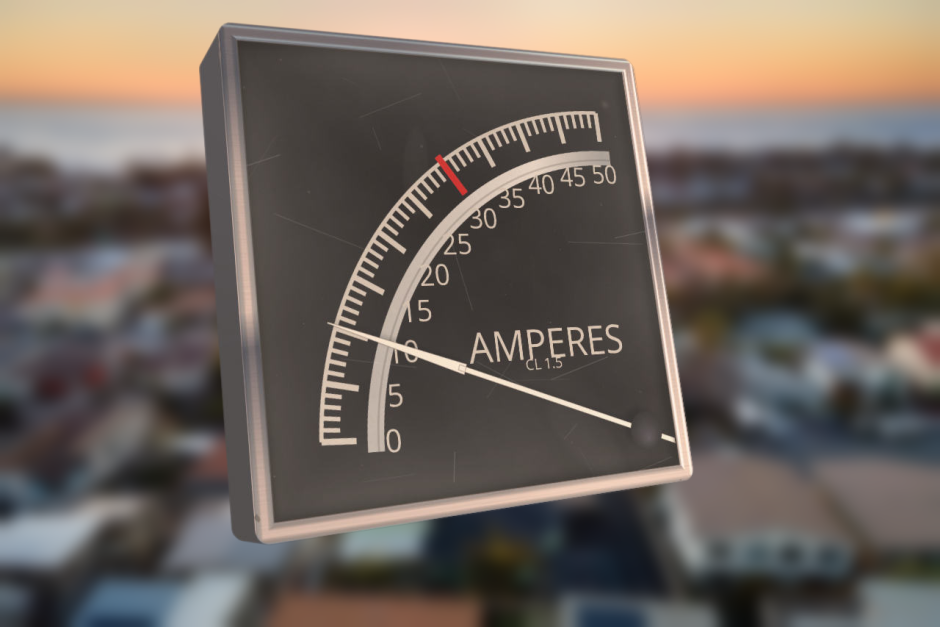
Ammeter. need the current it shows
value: 10 A
